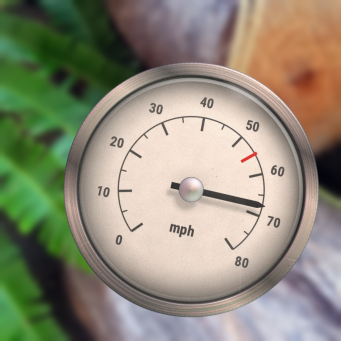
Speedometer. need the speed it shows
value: 67.5 mph
